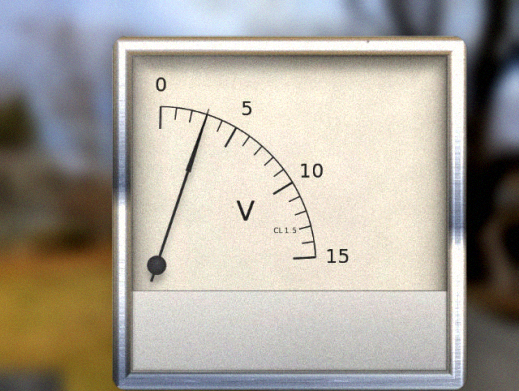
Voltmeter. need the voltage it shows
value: 3 V
